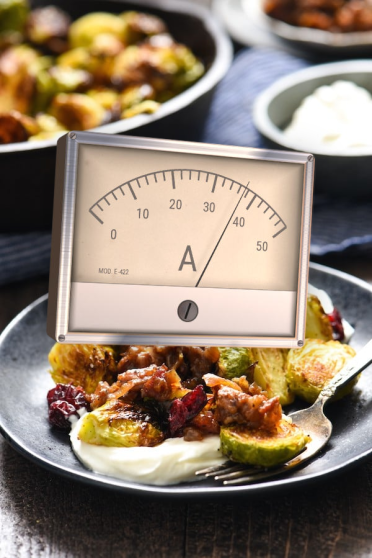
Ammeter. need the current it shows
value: 37 A
